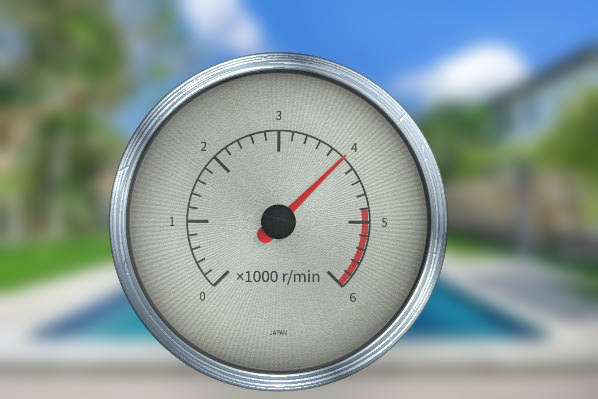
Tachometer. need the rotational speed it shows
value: 4000 rpm
